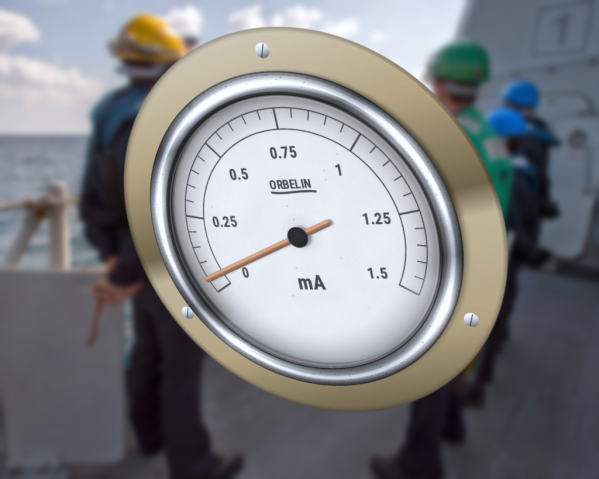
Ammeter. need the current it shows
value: 0.05 mA
